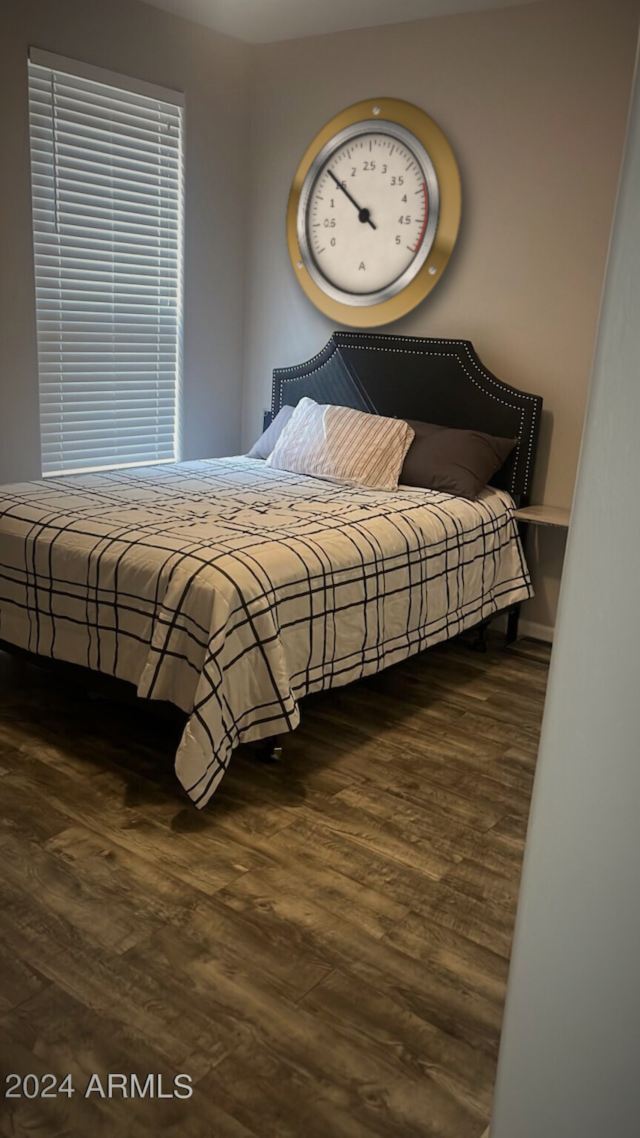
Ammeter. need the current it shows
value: 1.5 A
